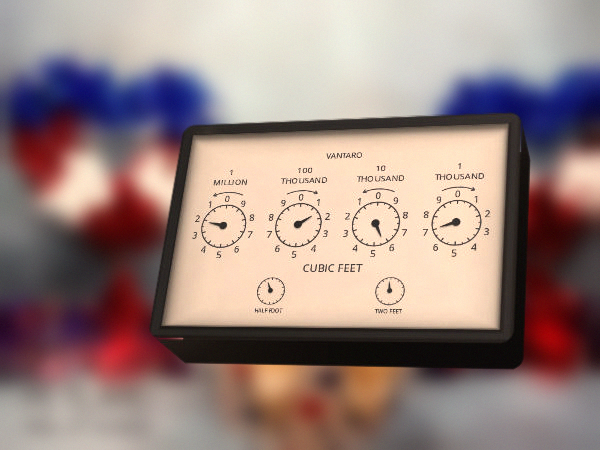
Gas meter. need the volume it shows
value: 215700 ft³
